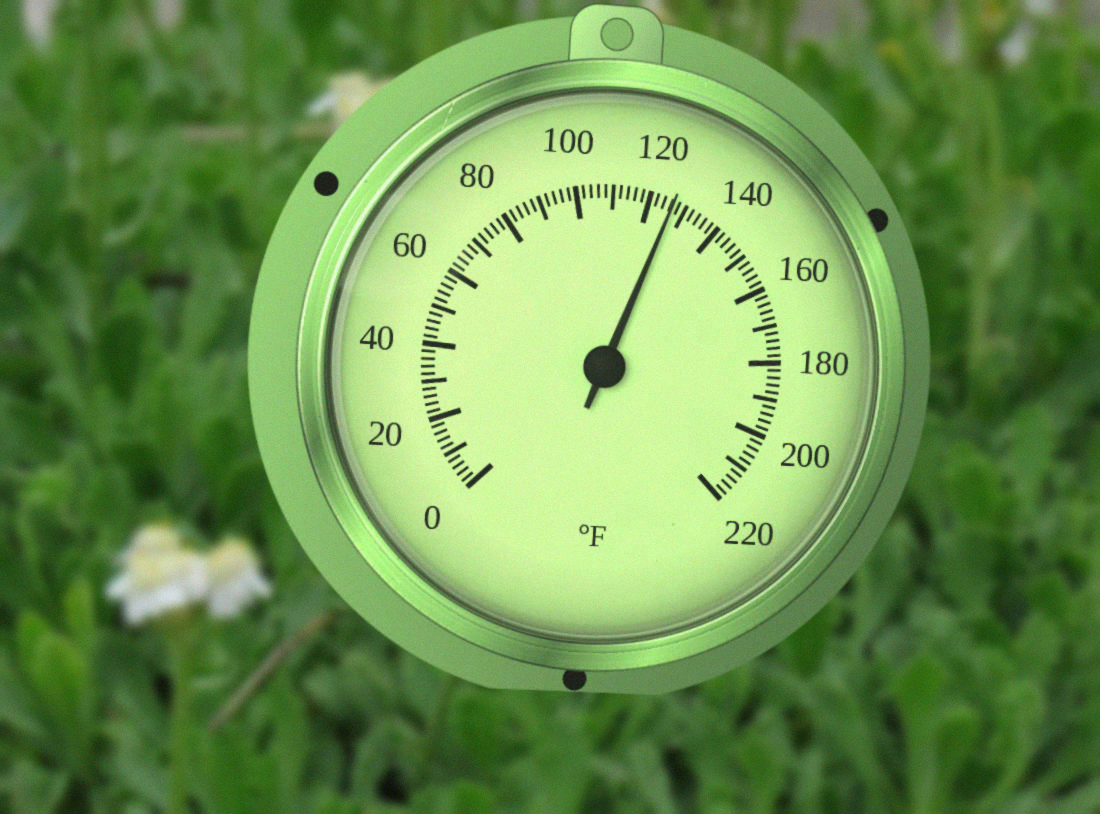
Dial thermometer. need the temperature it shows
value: 126 °F
